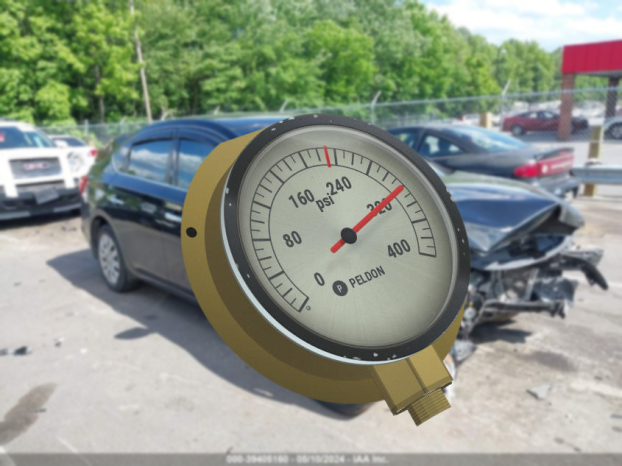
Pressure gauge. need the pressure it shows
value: 320 psi
